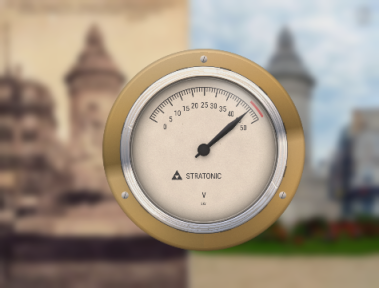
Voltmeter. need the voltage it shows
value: 45 V
